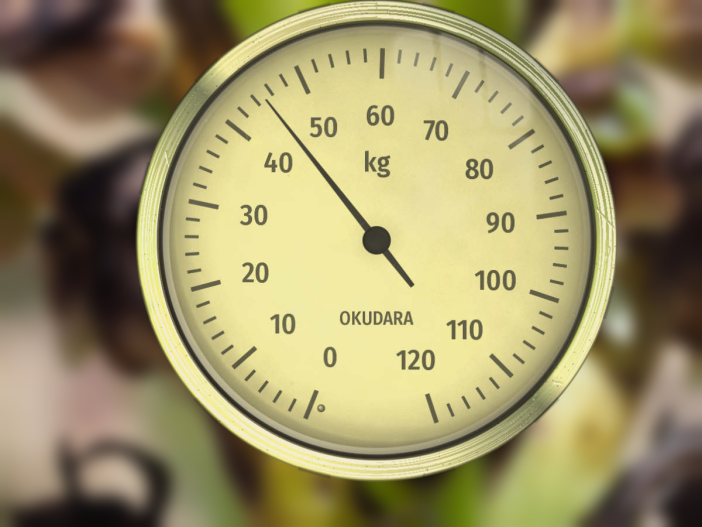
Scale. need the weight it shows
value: 45 kg
